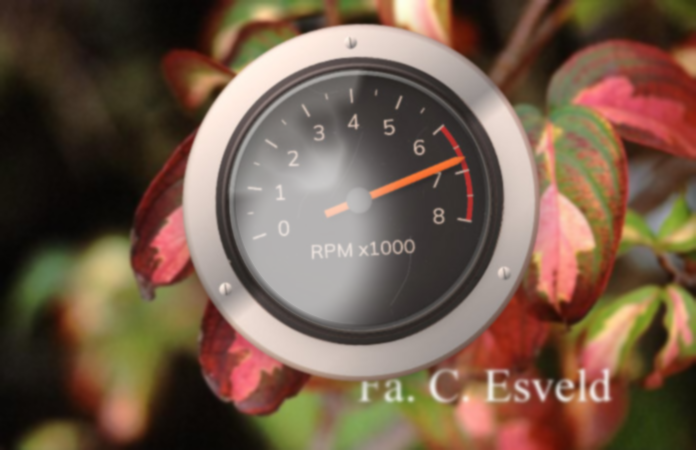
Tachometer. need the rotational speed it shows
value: 6750 rpm
